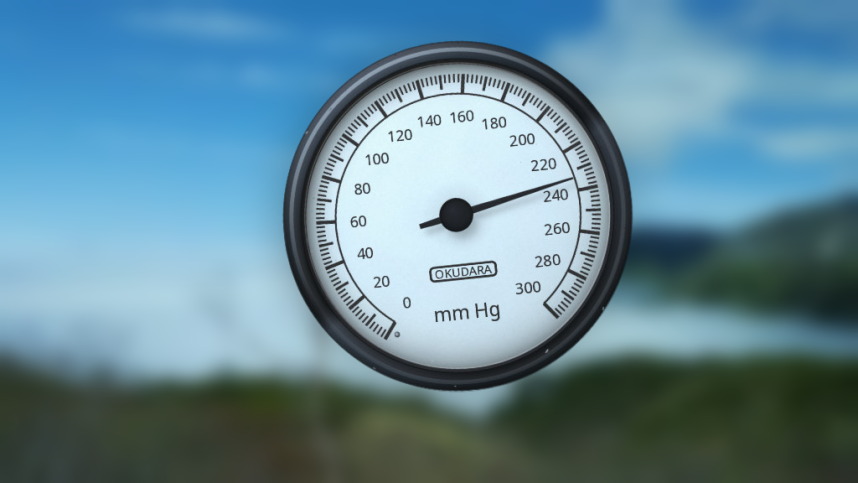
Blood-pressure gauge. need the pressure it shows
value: 234 mmHg
